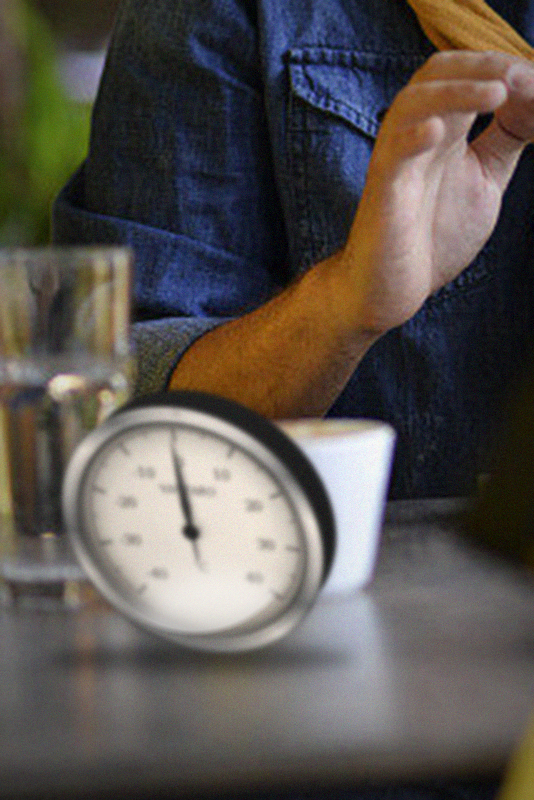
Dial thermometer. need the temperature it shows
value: 0 °C
